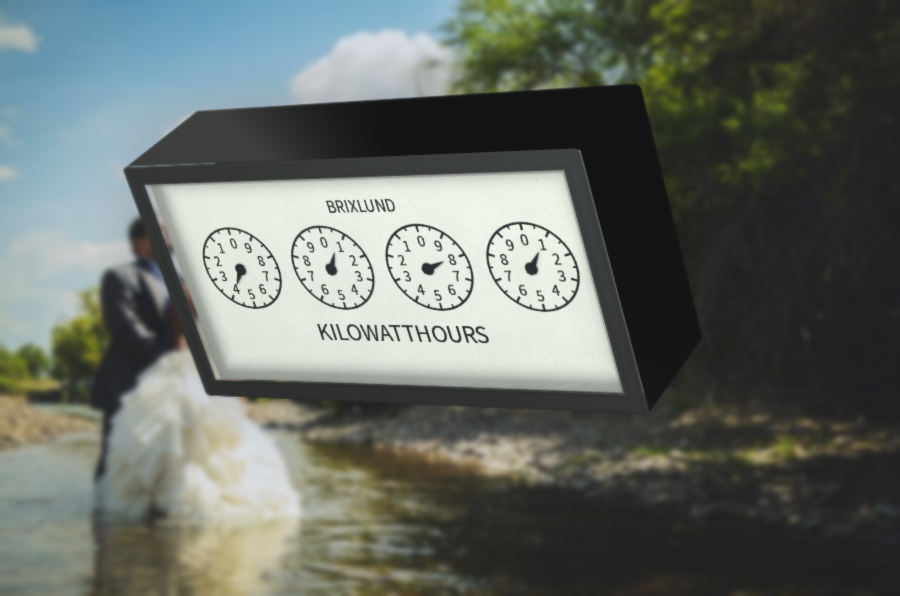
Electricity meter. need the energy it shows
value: 4081 kWh
